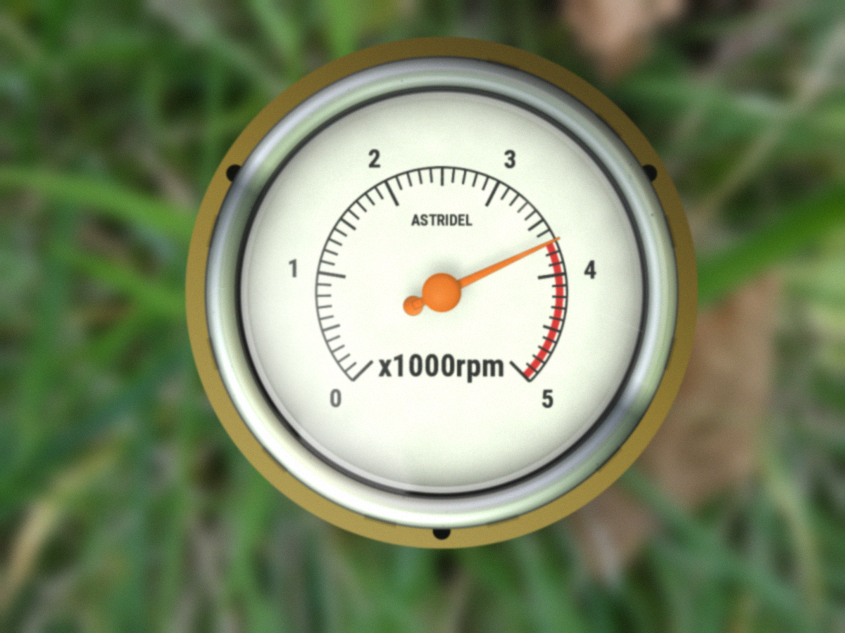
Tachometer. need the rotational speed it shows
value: 3700 rpm
